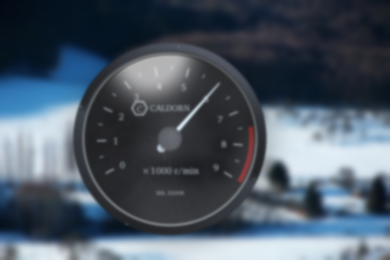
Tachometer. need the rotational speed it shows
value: 6000 rpm
